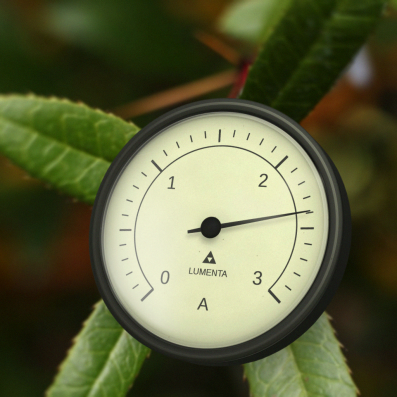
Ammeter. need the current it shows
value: 2.4 A
